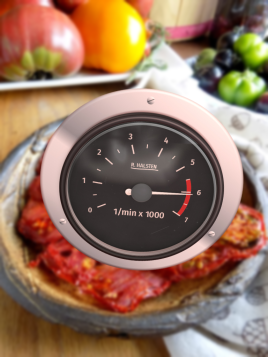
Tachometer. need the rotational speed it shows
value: 6000 rpm
